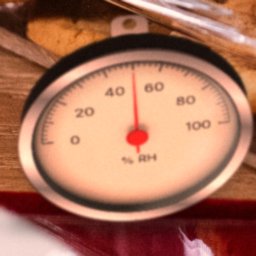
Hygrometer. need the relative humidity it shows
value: 50 %
